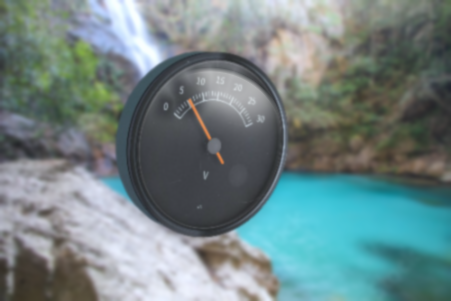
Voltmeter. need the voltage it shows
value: 5 V
